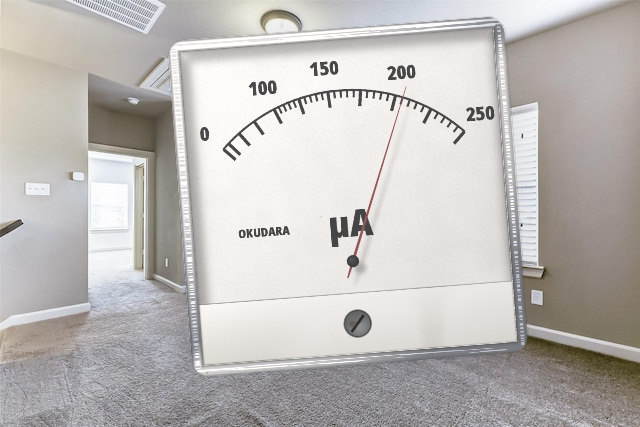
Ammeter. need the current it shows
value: 205 µA
